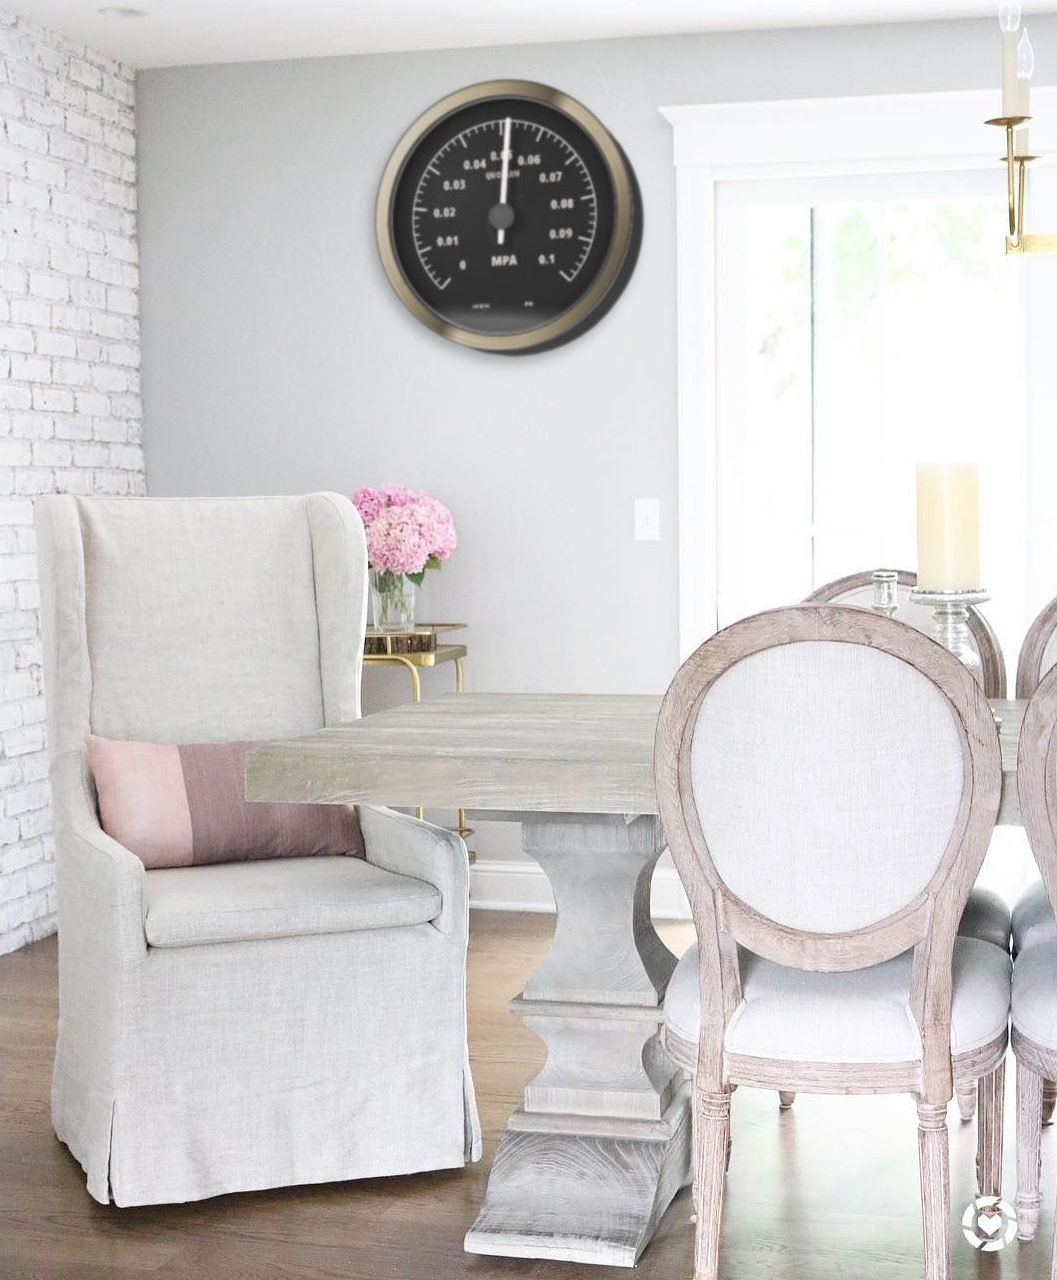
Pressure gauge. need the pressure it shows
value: 0.052 MPa
